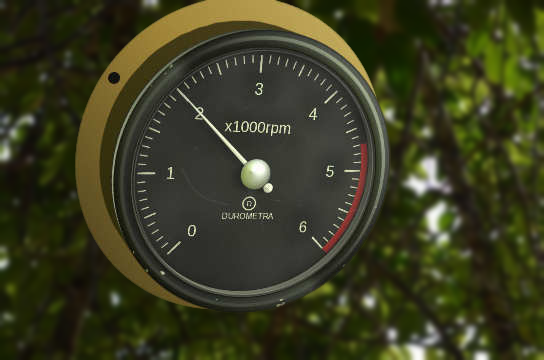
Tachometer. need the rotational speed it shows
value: 2000 rpm
